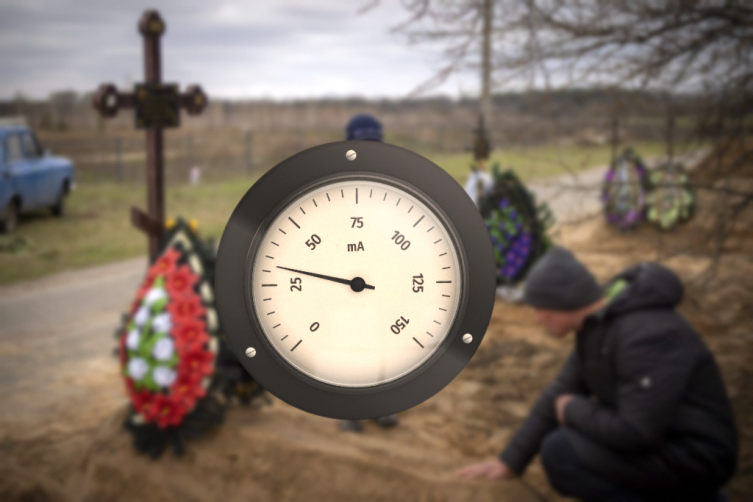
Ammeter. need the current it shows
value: 32.5 mA
